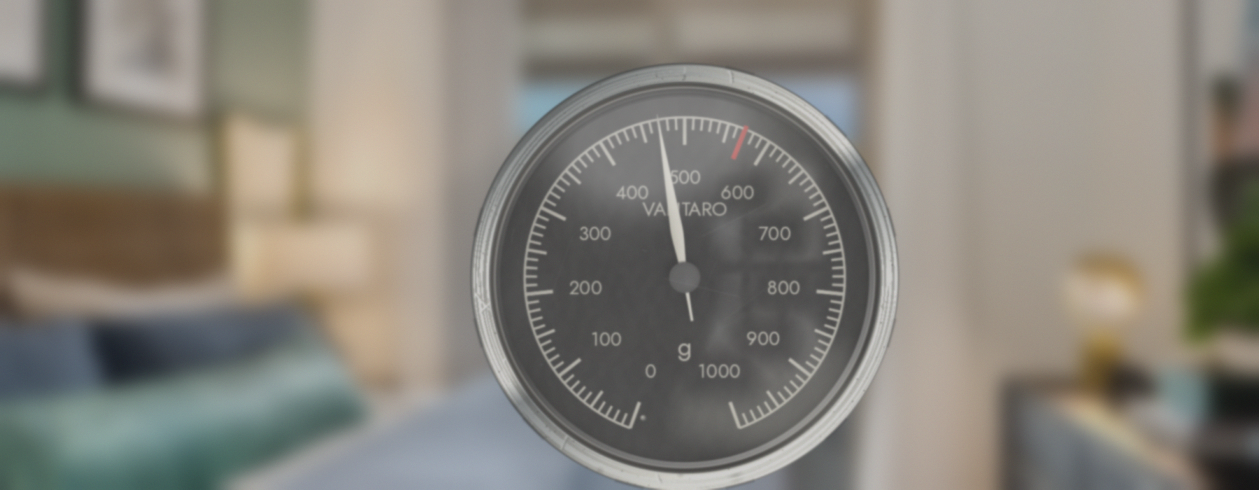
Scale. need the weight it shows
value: 470 g
